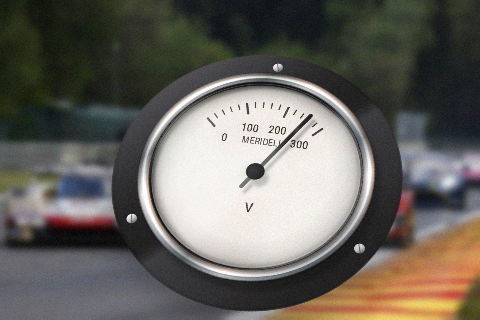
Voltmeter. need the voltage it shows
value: 260 V
